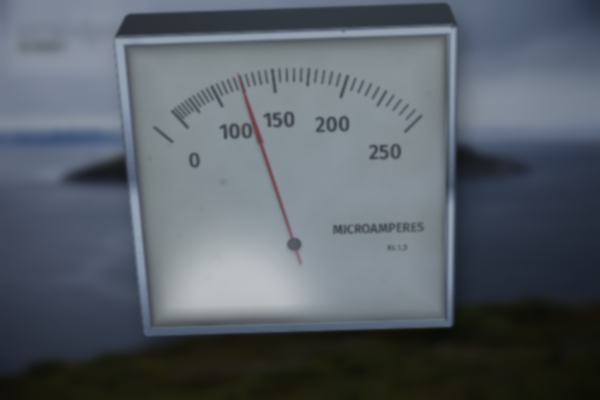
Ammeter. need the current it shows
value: 125 µA
